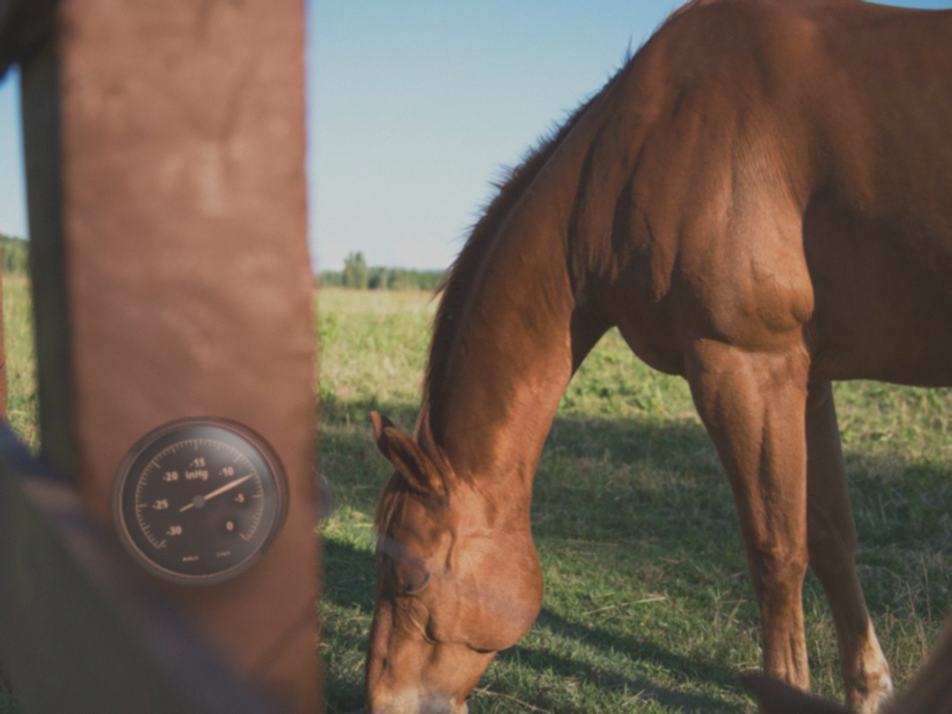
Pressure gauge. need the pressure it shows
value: -7.5 inHg
